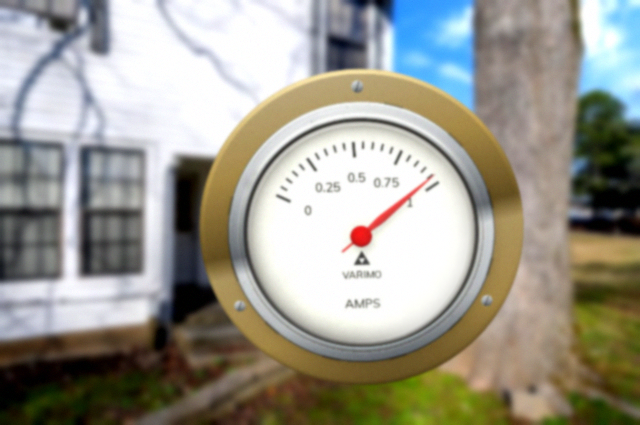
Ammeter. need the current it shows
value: 0.95 A
